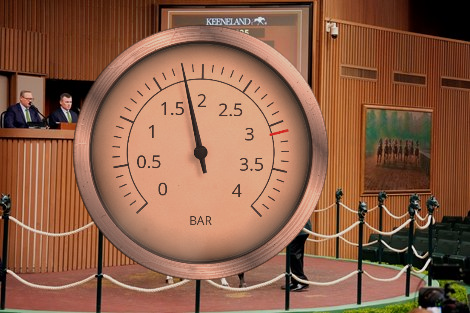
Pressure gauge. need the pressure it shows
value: 1.8 bar
